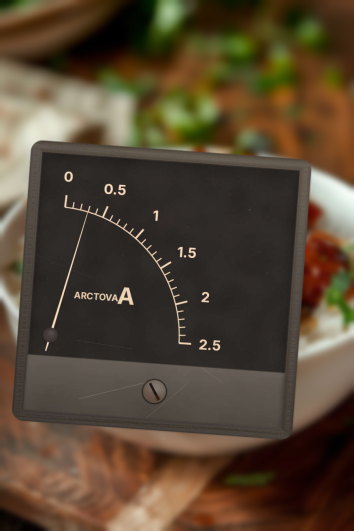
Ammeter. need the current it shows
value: 0.3 A
